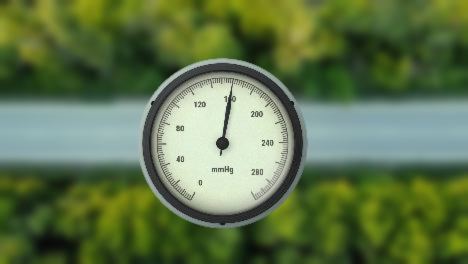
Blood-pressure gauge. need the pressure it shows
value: 160 mmHg
